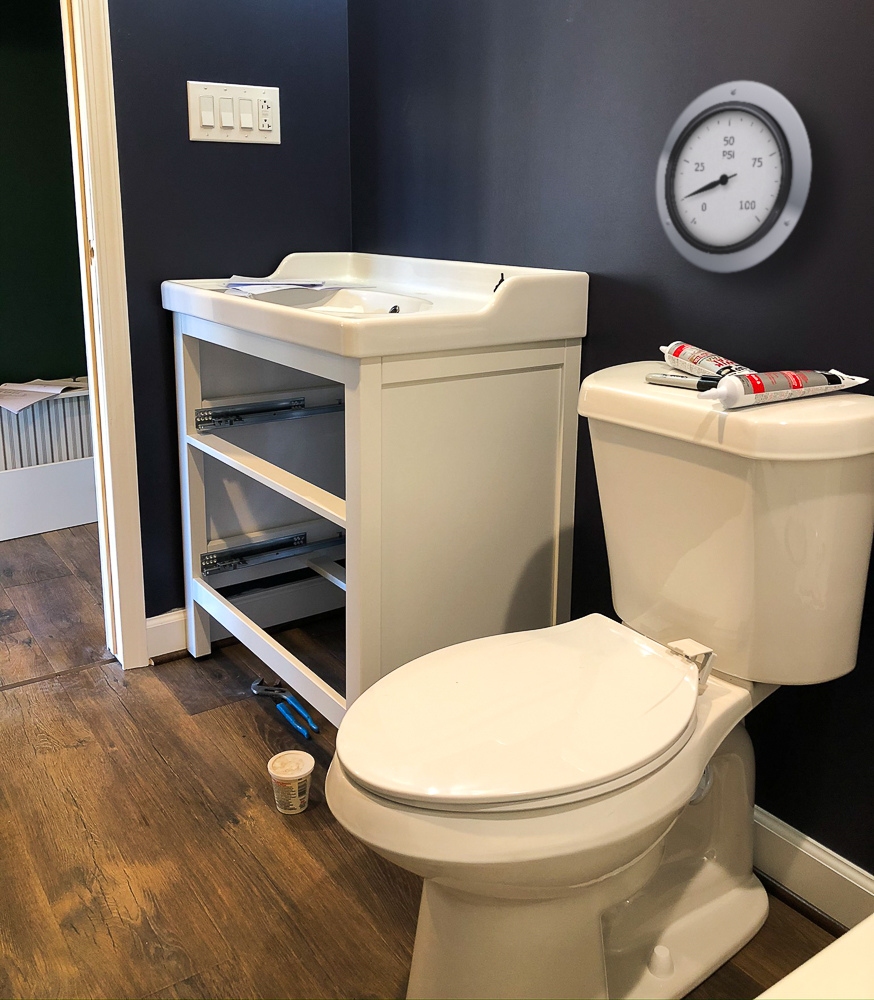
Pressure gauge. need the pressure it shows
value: 10 psi
